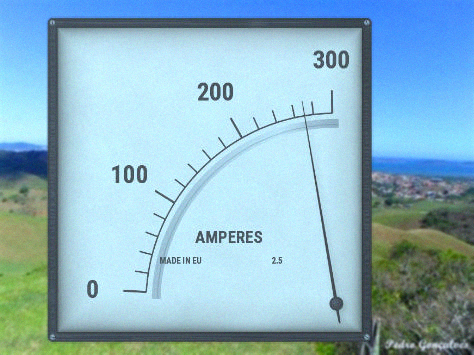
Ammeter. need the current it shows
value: 270 A
